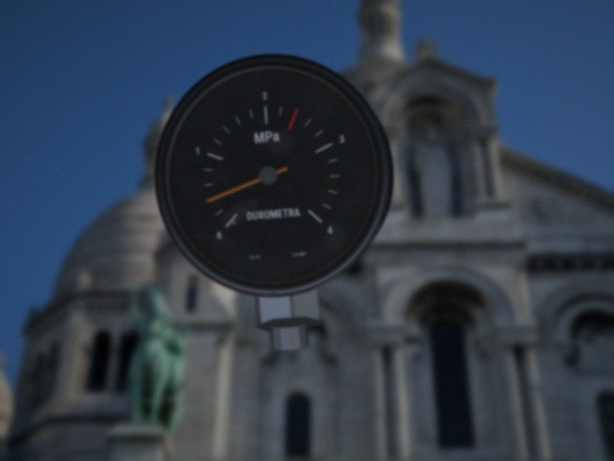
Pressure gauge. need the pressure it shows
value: 0.4 MPa
